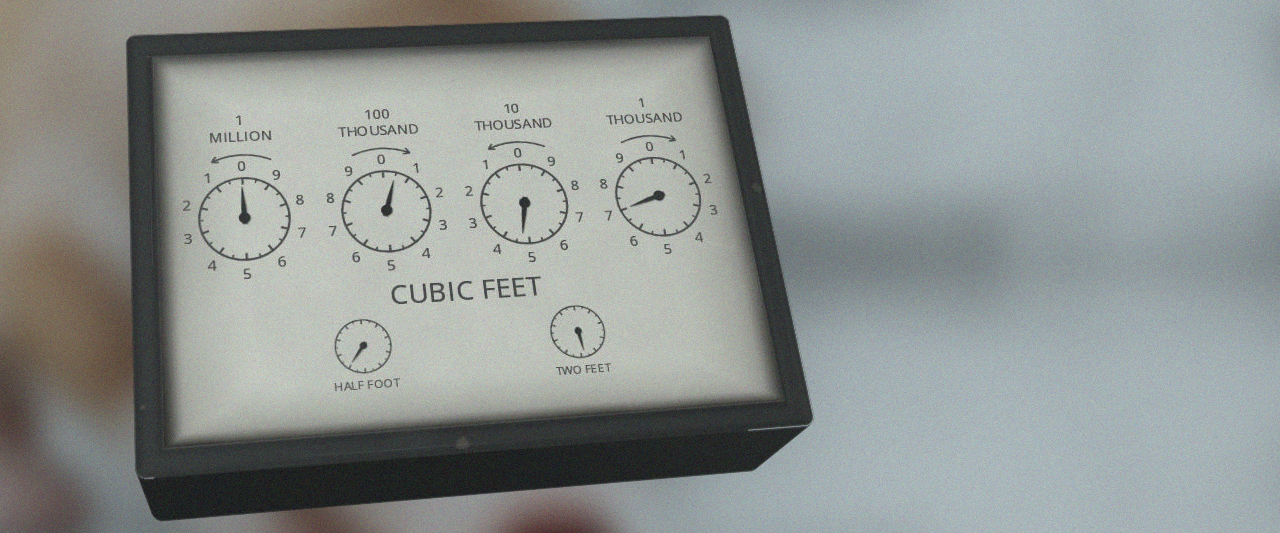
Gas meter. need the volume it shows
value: 4700 ft³
